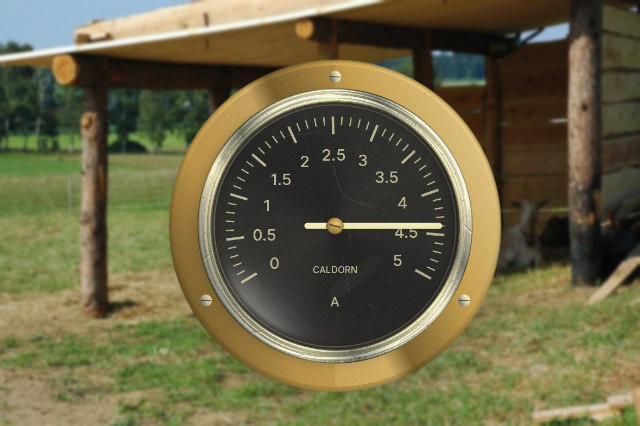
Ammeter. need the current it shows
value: 4.4 A
